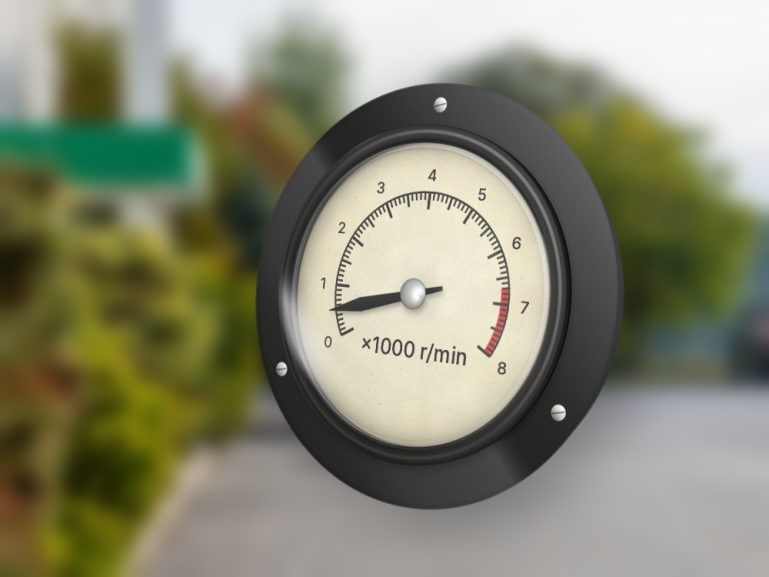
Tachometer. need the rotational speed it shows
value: 500 rpm
